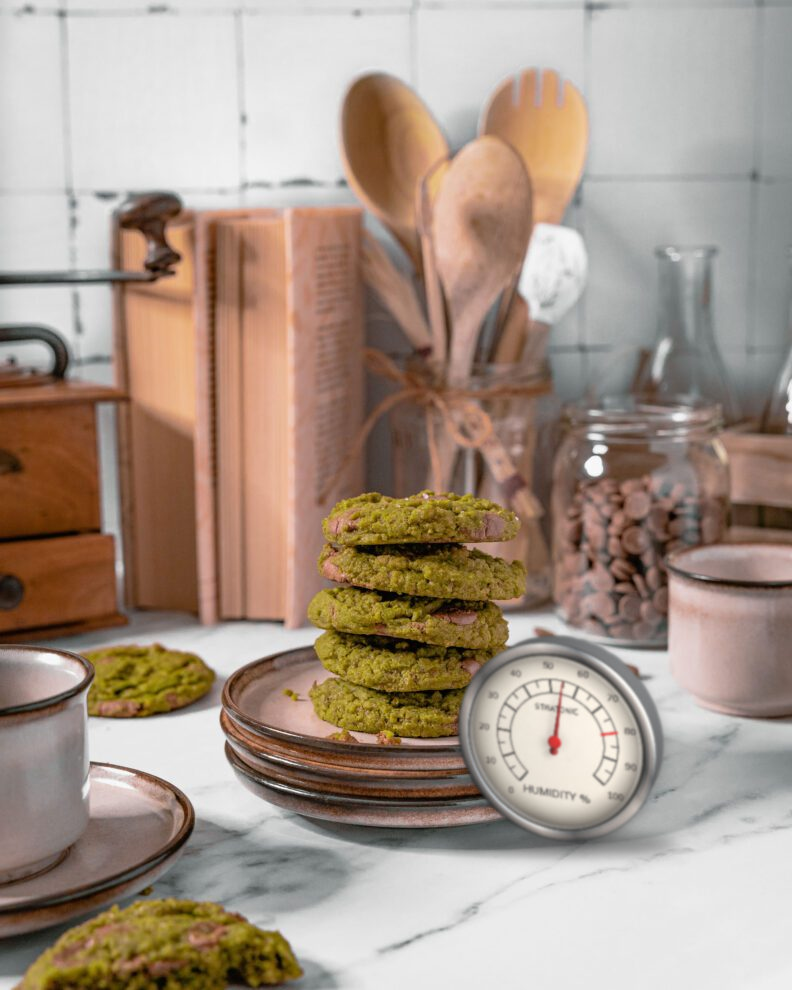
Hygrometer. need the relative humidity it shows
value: 55 %
